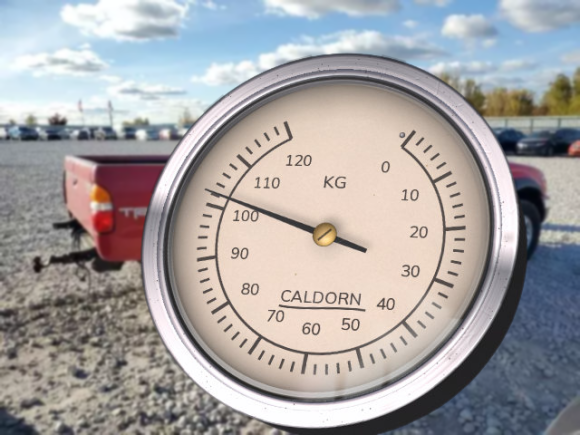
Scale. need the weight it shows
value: 102 kg
